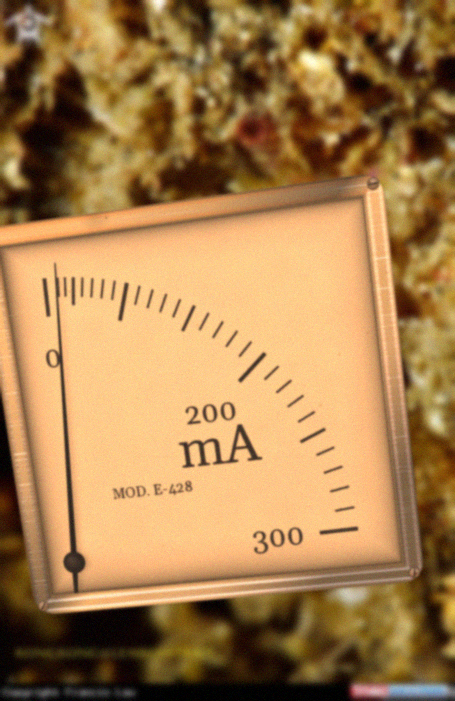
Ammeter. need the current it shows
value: 30 mA
